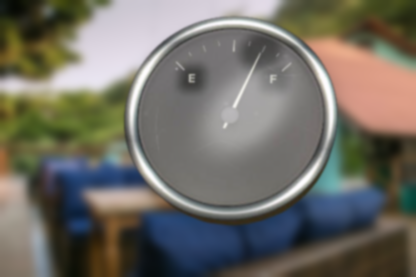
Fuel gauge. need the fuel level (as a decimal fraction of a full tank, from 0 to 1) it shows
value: 0.75
